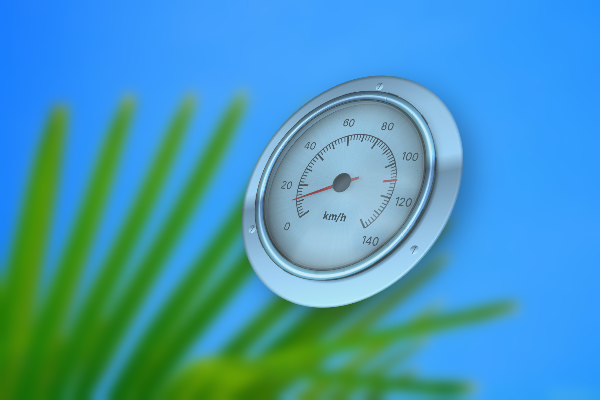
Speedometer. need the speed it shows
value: 10 km/h
